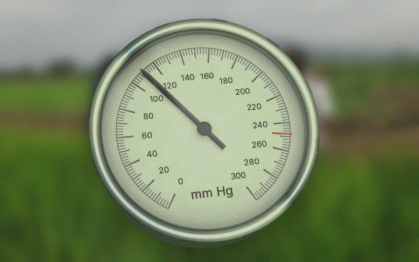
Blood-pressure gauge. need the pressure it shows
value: 110 mmHg
